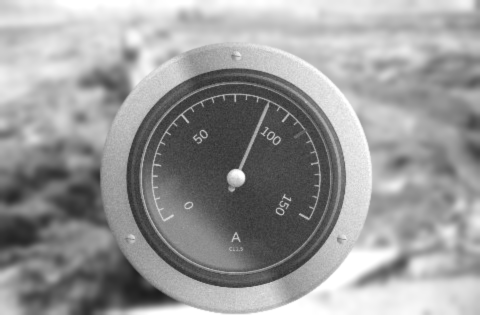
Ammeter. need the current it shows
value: 90 A
